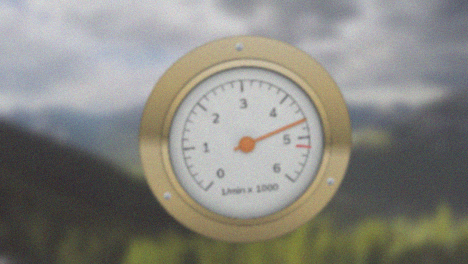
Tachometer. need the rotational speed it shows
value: 4600 rpm
